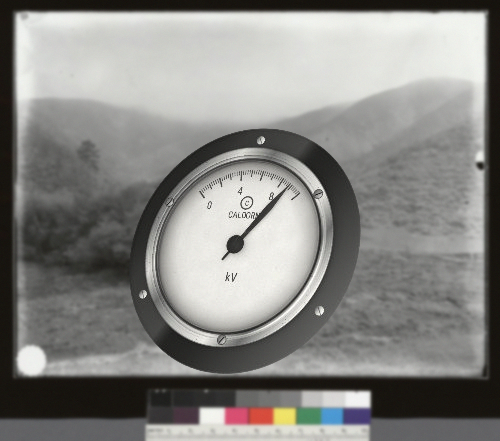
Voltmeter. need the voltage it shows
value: 9 kV
